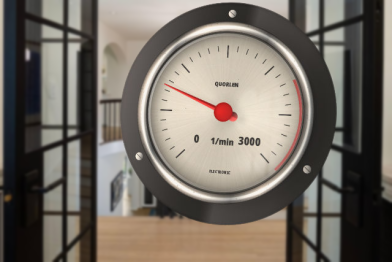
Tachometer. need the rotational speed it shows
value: 750 rpm
